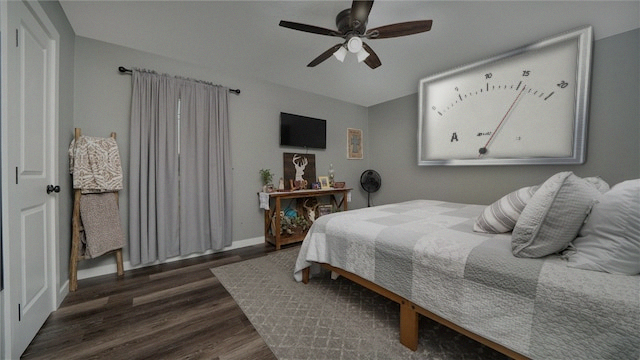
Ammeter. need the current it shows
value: 16 A
